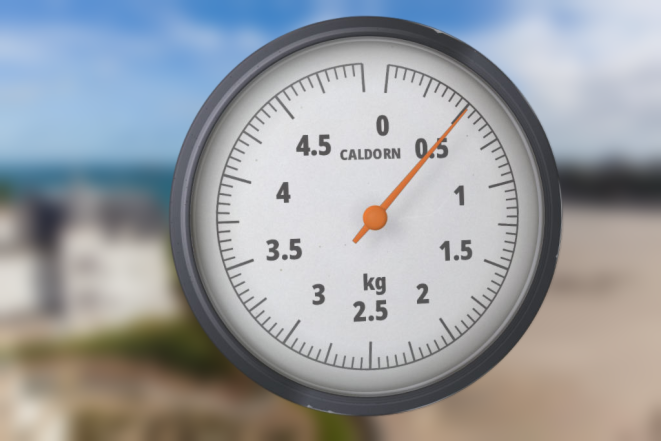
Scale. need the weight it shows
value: 0.5 kg
